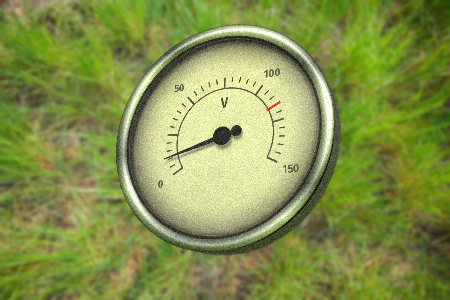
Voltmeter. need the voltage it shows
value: 10 V
